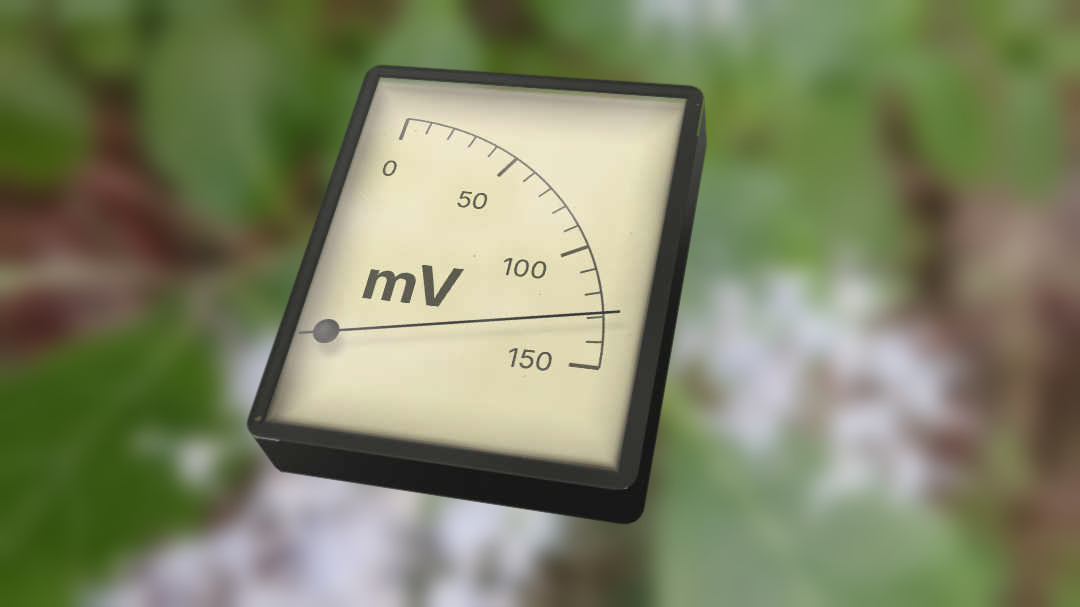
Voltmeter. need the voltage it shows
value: 130 mV
